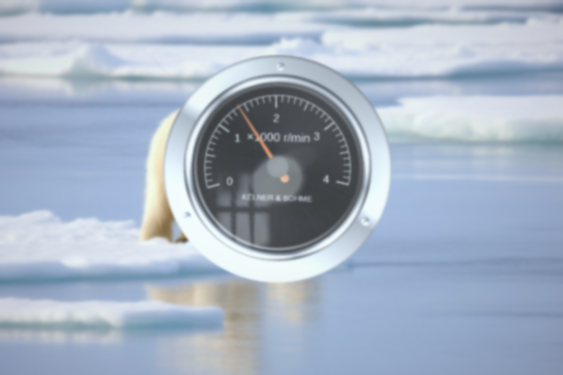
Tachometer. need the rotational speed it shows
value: 1400 rpm
